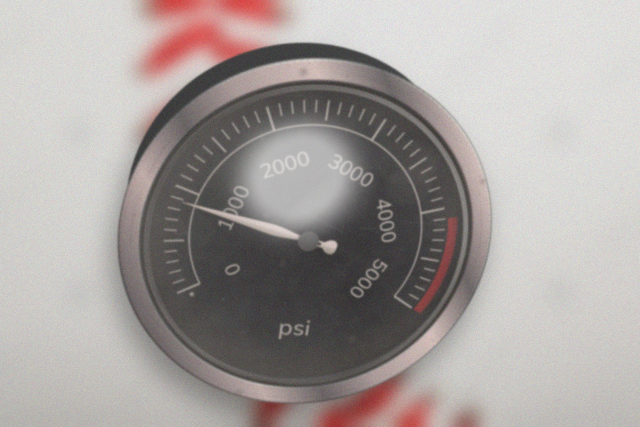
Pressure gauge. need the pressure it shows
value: 900 psi
